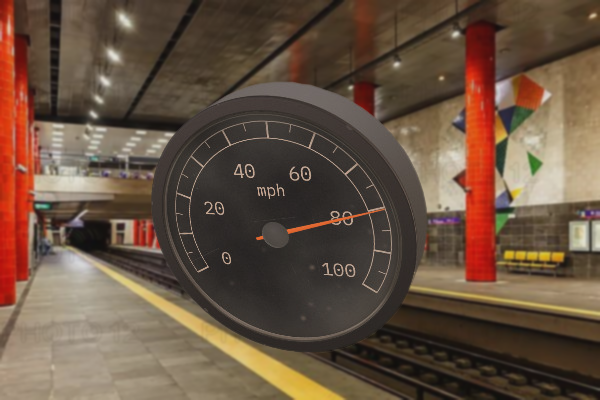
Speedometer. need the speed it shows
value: 80 mph
